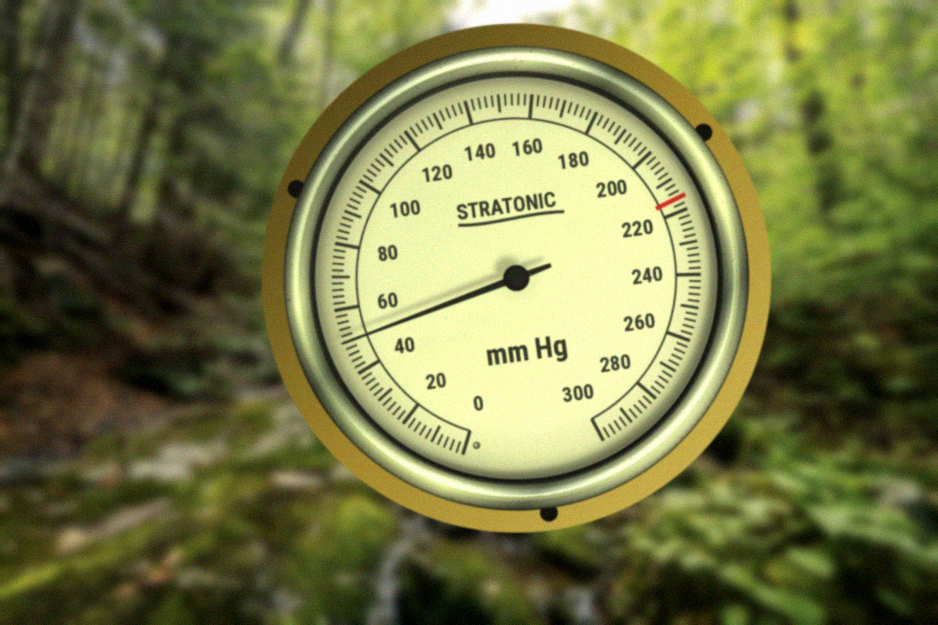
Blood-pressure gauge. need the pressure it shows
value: 50 mmHg
